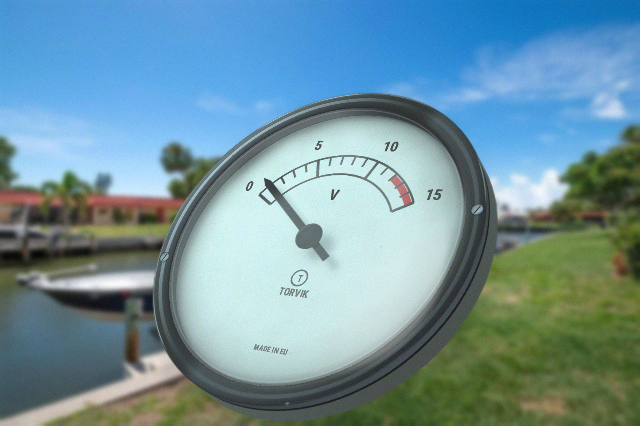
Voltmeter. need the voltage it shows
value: 1 V
